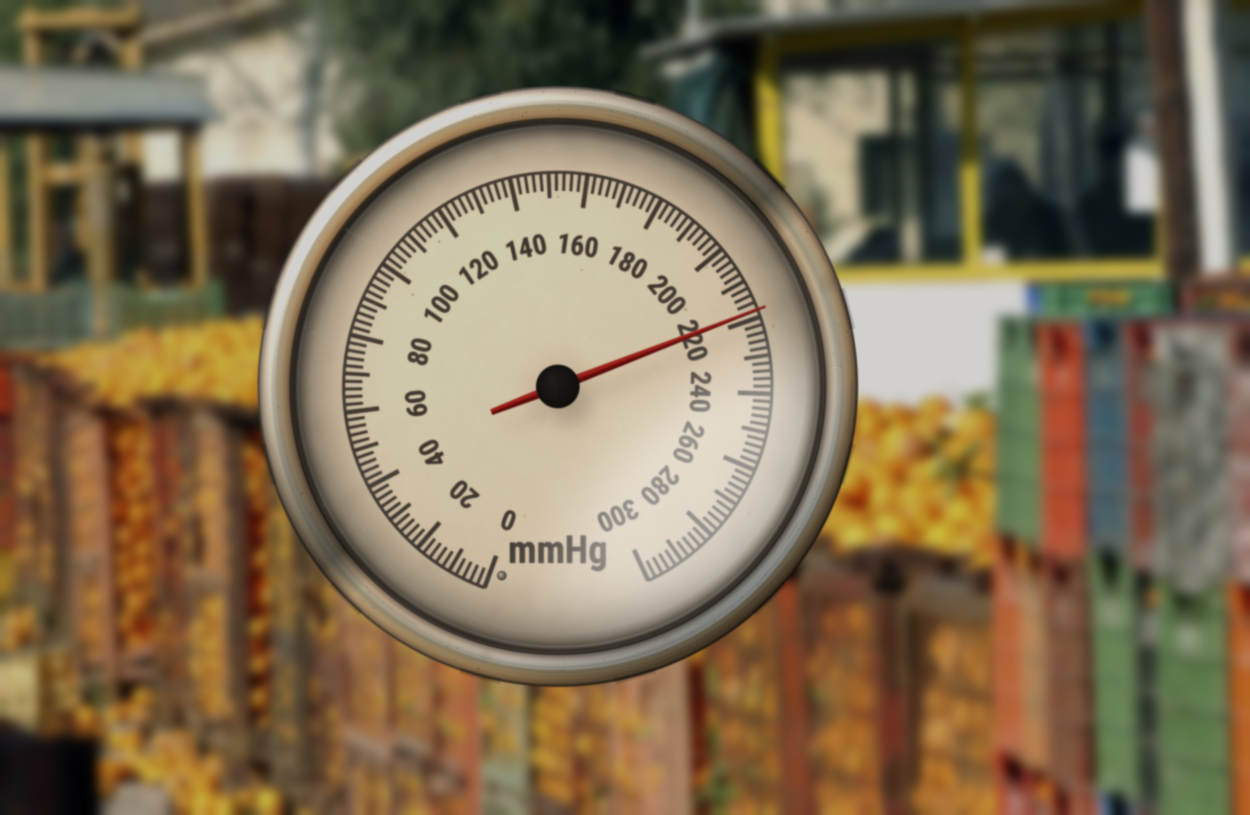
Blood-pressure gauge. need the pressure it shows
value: 218 mmHg
